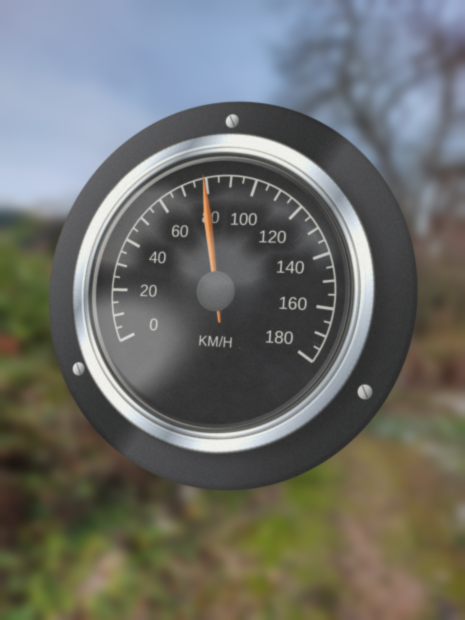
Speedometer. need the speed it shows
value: 80 km/h
